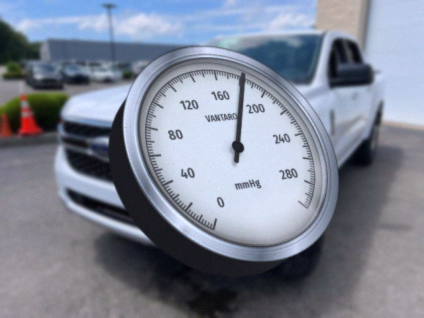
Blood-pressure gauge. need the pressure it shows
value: 180 mmHg
